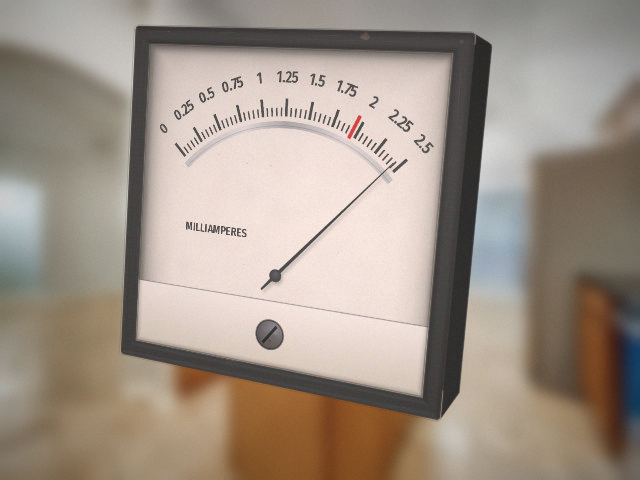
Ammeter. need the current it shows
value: 2.45 mA
